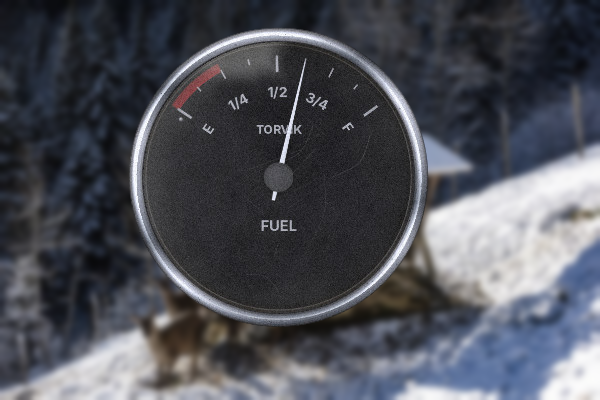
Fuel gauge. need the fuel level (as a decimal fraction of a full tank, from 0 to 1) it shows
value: 0.625
